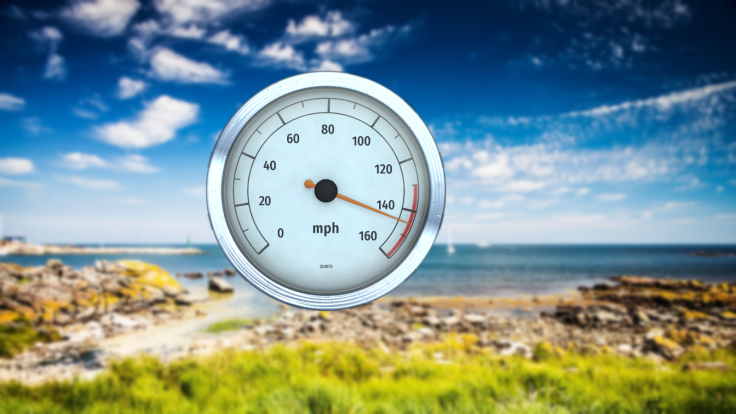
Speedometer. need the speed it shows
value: 145 mph
